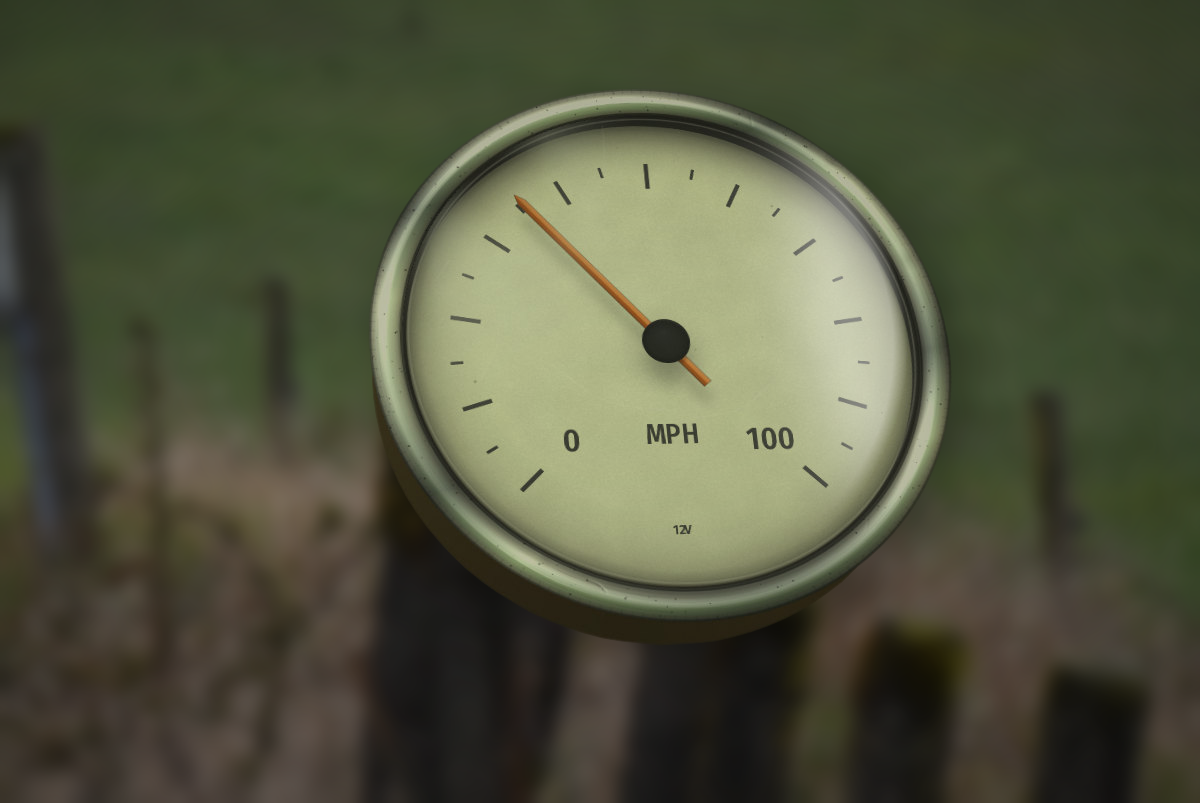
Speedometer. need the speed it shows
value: 35 mph
